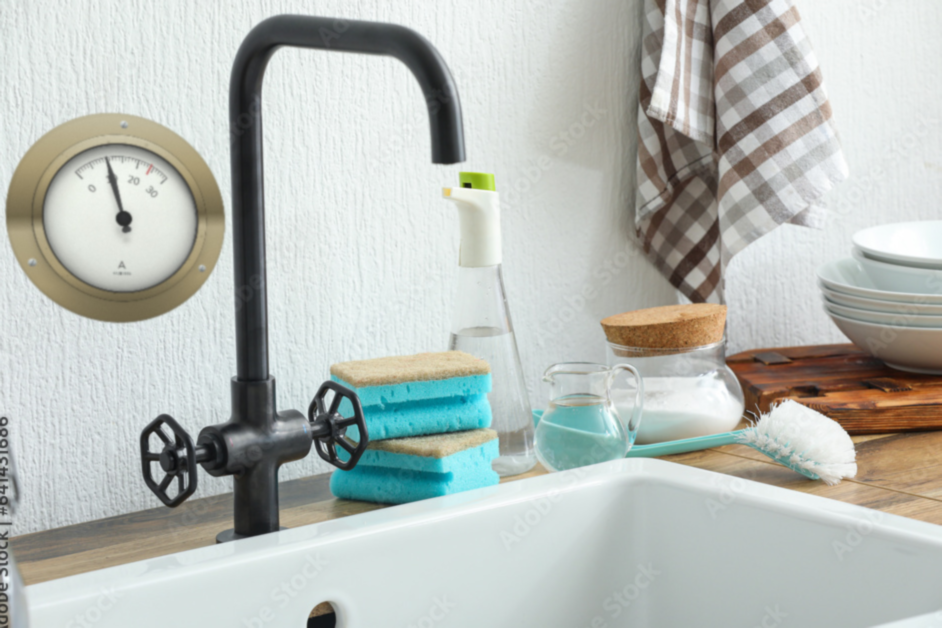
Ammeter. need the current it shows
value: 10 A
